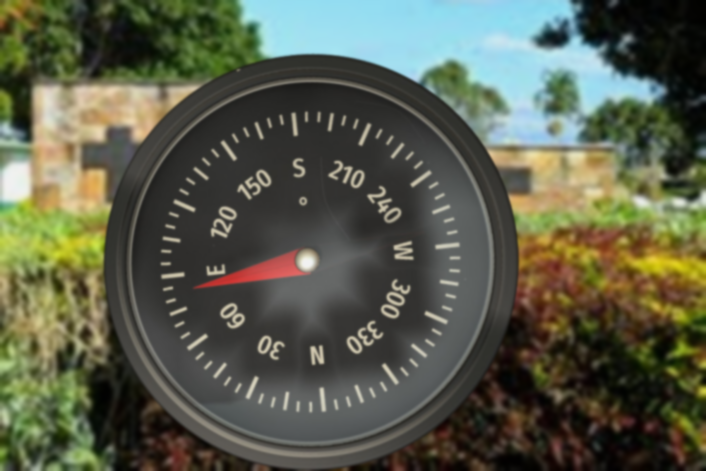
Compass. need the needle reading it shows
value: 82.5 °
